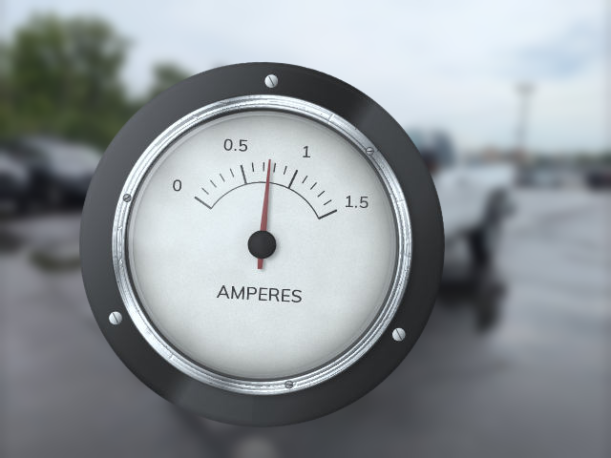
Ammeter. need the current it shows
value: 0.75 A
